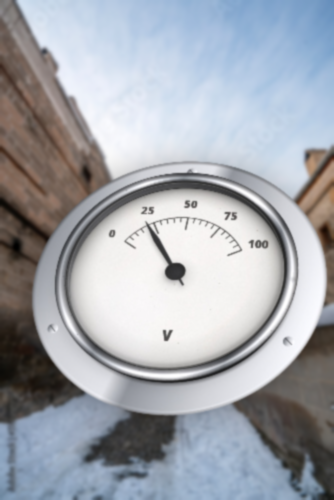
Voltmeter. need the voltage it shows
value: 20 V
